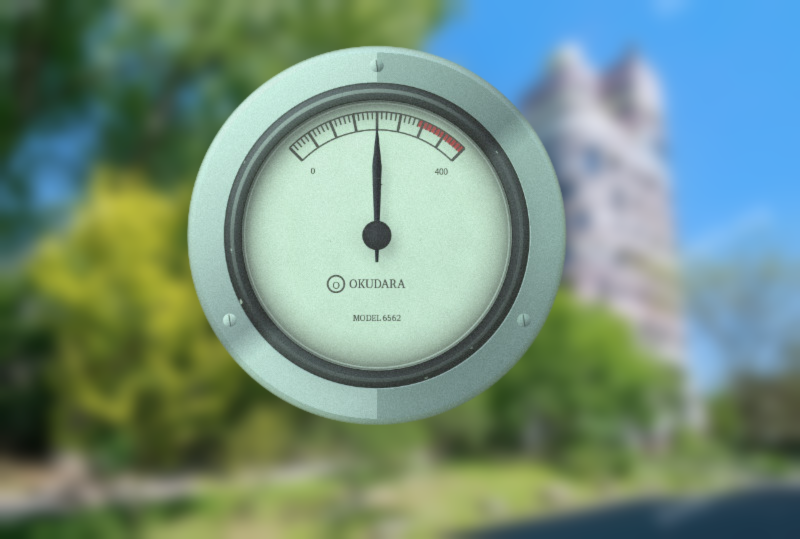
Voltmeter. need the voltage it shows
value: 200 V
